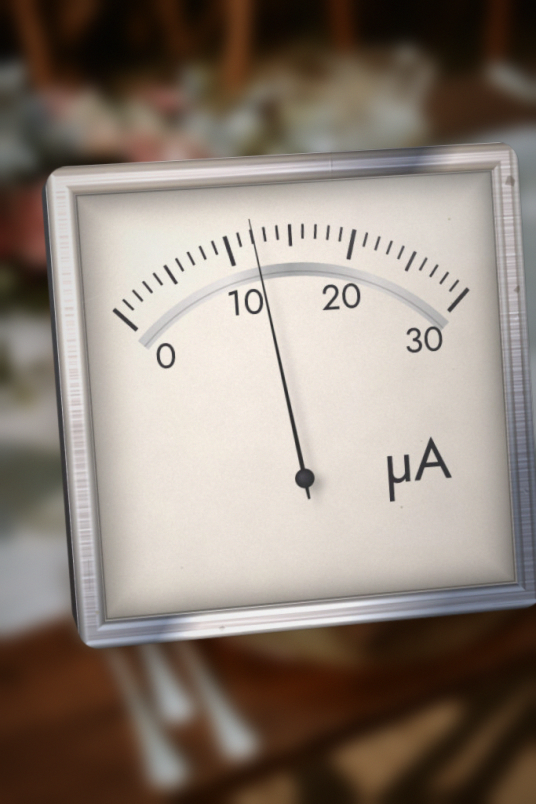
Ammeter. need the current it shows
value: 12 µA
